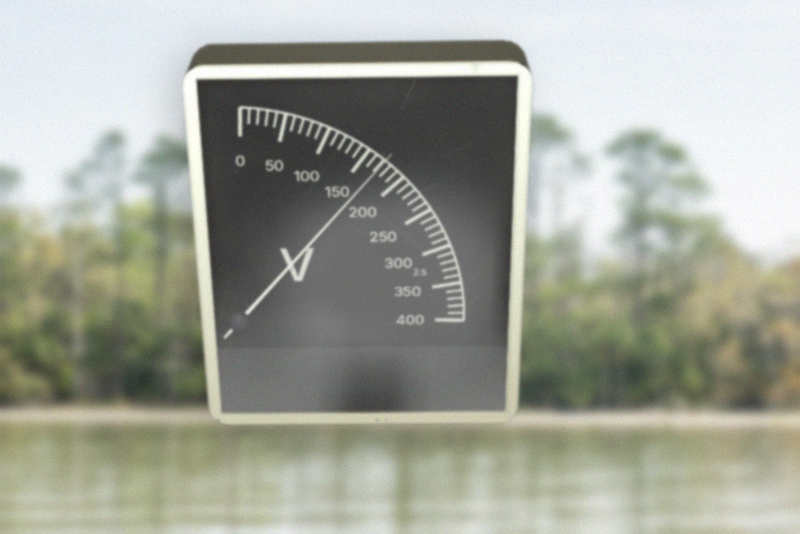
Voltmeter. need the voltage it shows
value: 170 V
